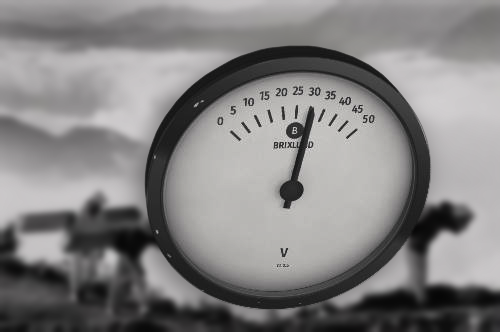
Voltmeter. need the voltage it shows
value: 30 V
